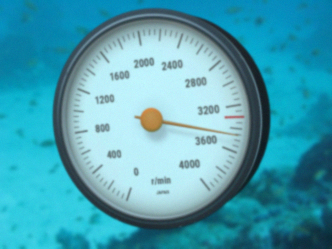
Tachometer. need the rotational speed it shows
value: 3450 rpm
